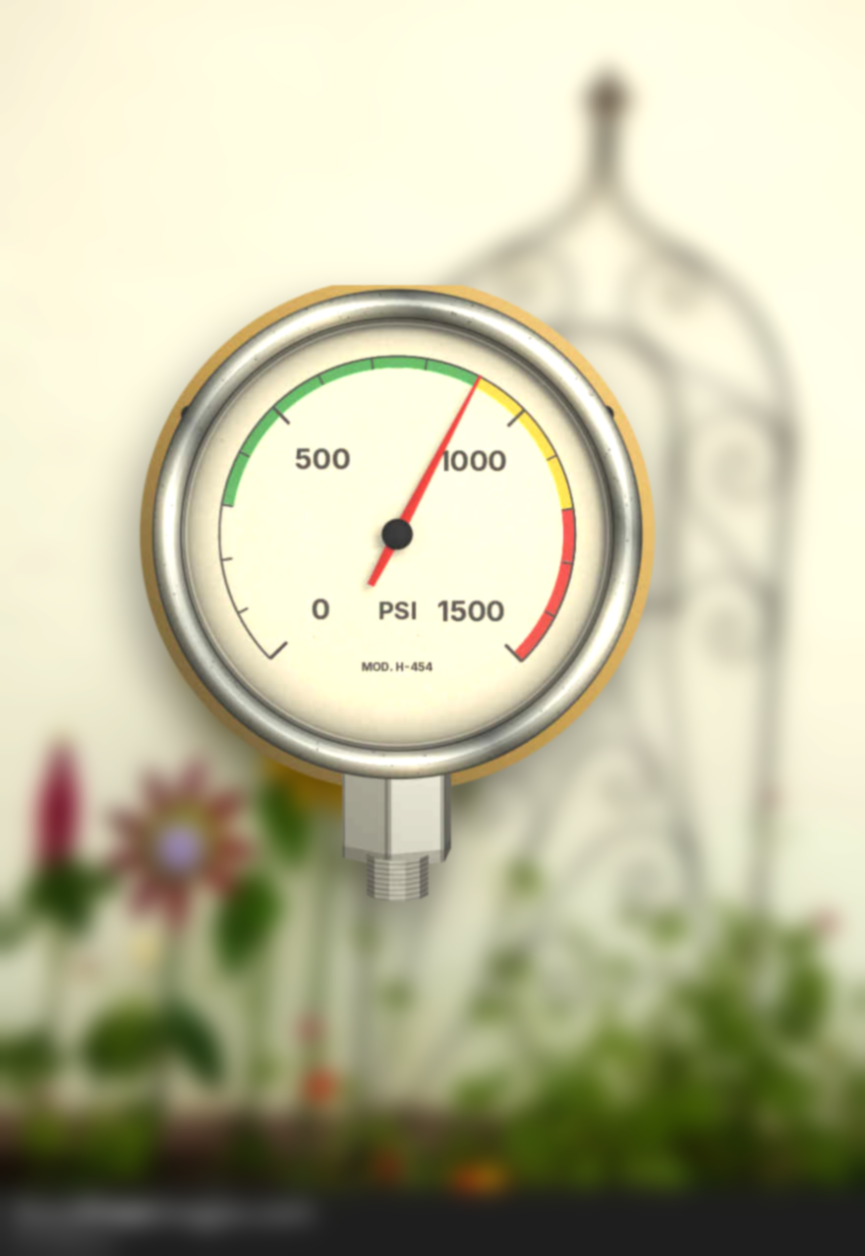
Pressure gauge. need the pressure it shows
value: 900 psi
